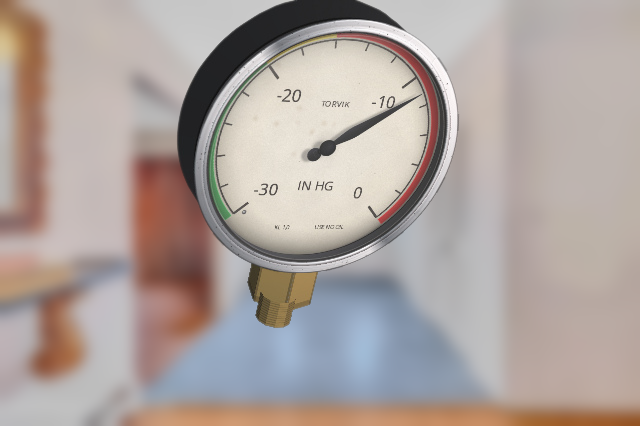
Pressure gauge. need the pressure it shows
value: -9 inHg
